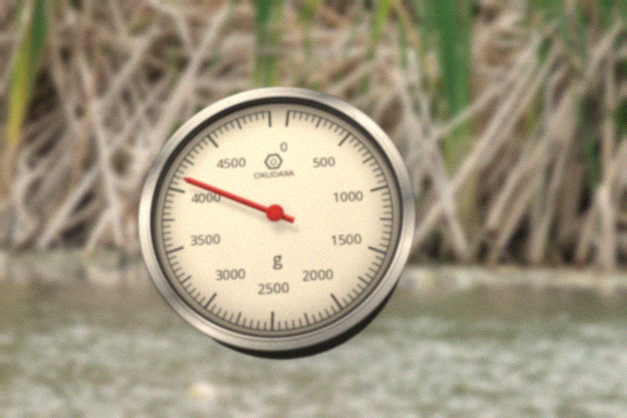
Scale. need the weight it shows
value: 4100 g
